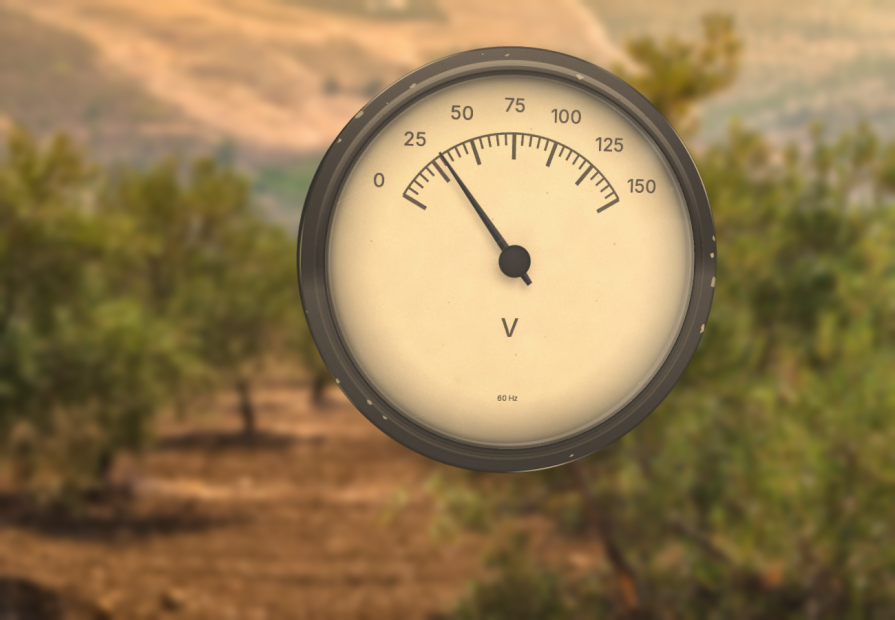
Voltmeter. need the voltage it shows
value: 30 V
